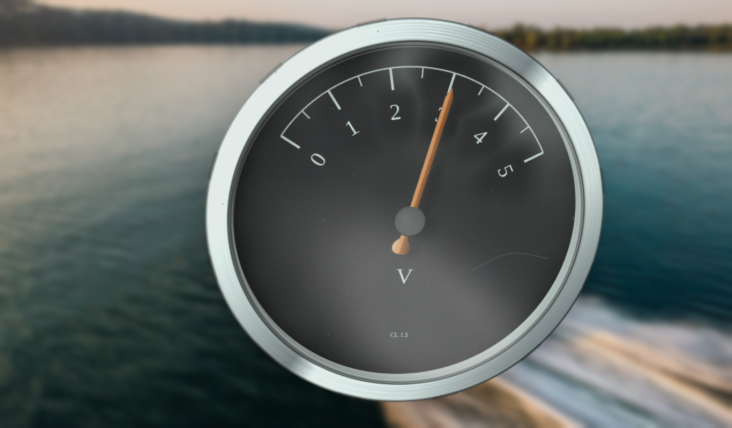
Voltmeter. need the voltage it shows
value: 3 V
